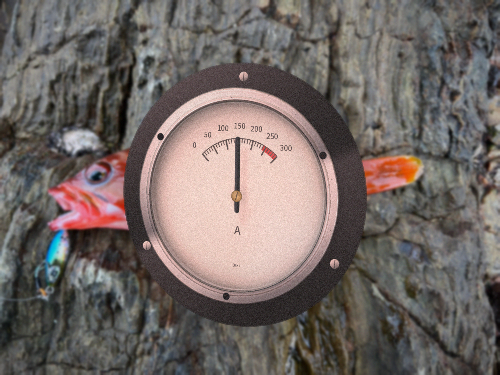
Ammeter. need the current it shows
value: 150 A
